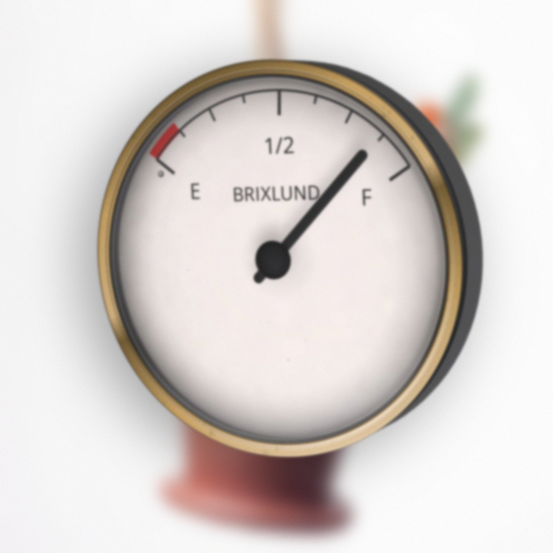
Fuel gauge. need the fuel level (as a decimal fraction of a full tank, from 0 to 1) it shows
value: 0.875
